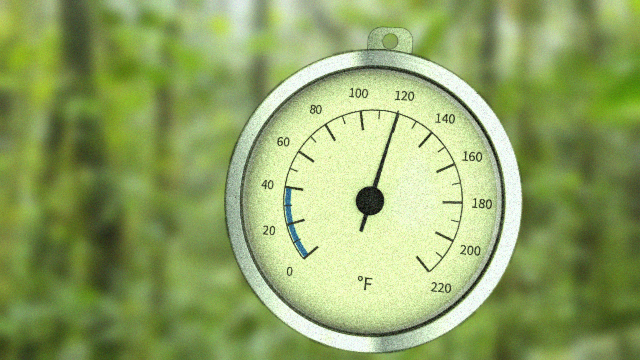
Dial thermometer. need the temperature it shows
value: 120 °F
